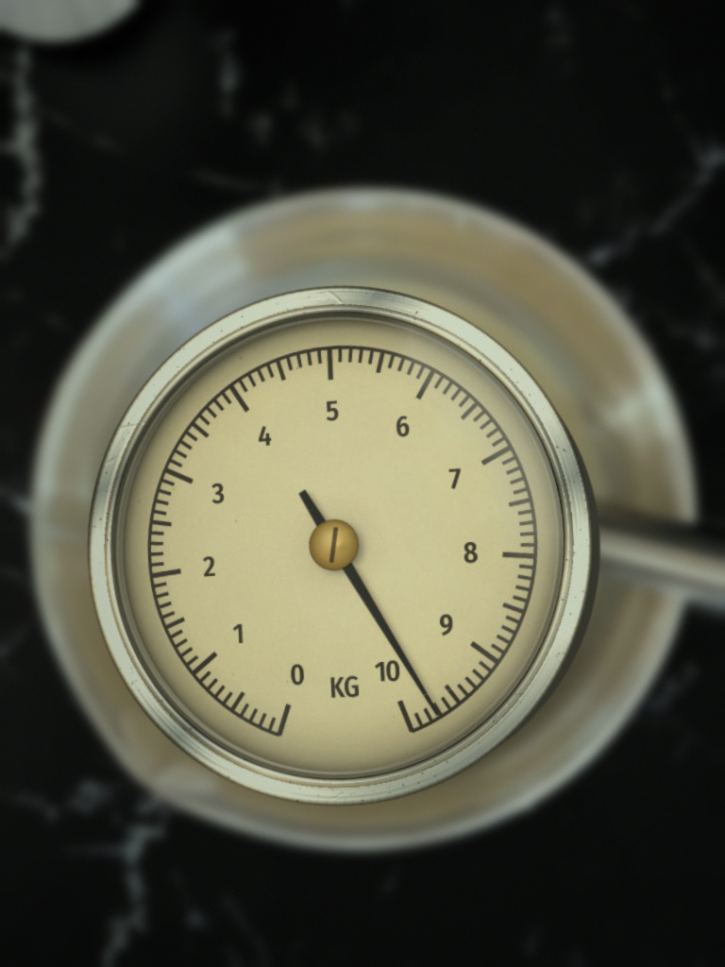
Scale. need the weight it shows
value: 9.7 kg
